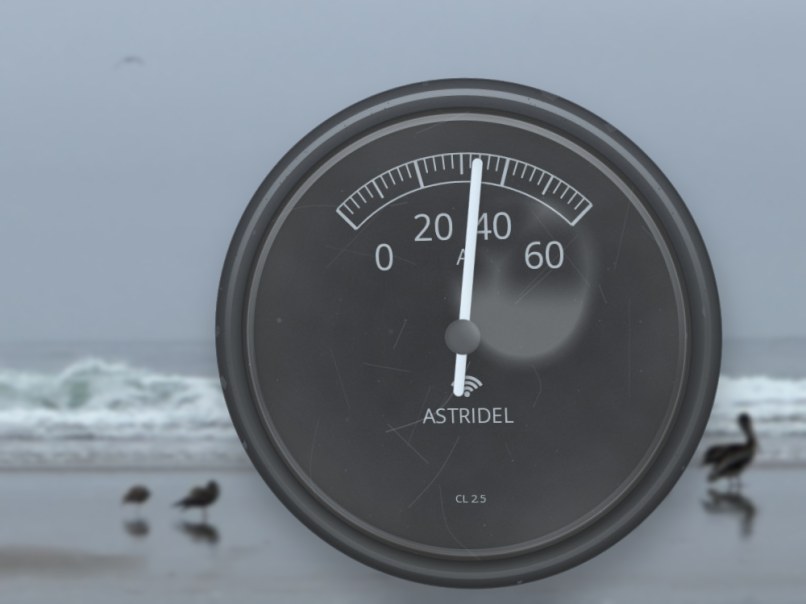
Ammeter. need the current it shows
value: 34 A
